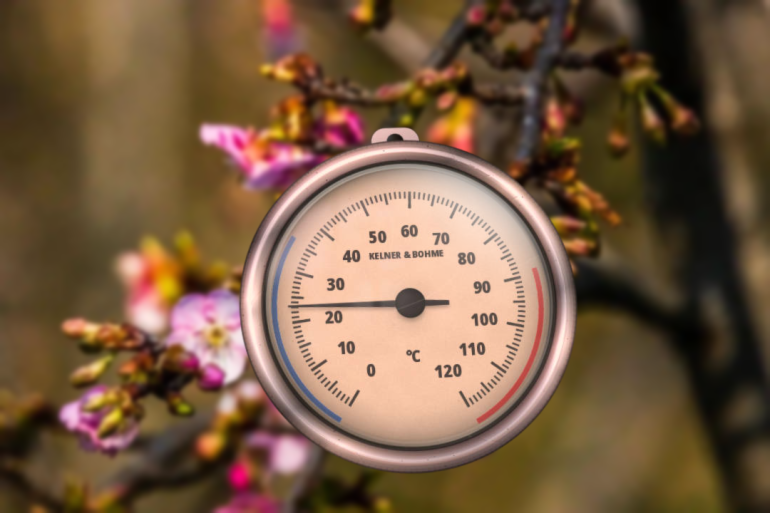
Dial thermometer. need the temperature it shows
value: 23 °C
